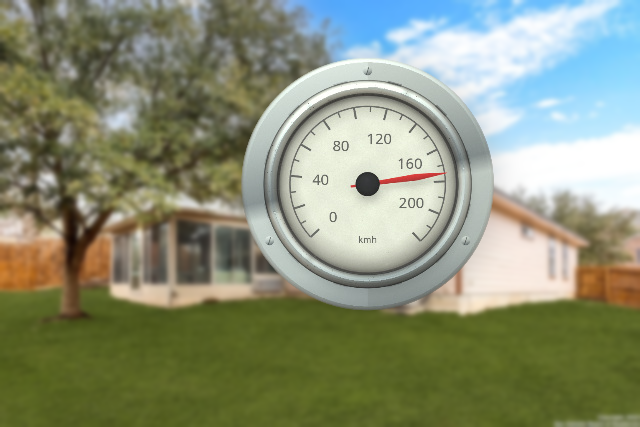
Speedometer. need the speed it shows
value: 175 km/h
